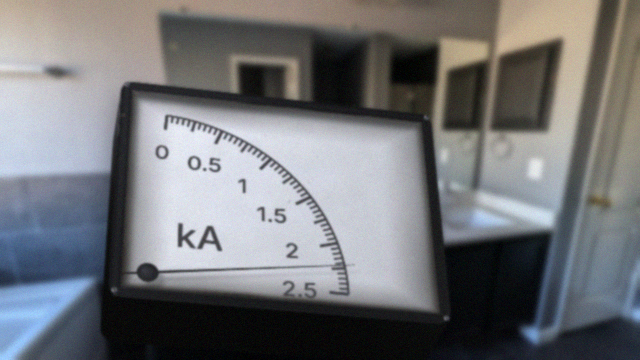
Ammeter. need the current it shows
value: 2.25 kA
